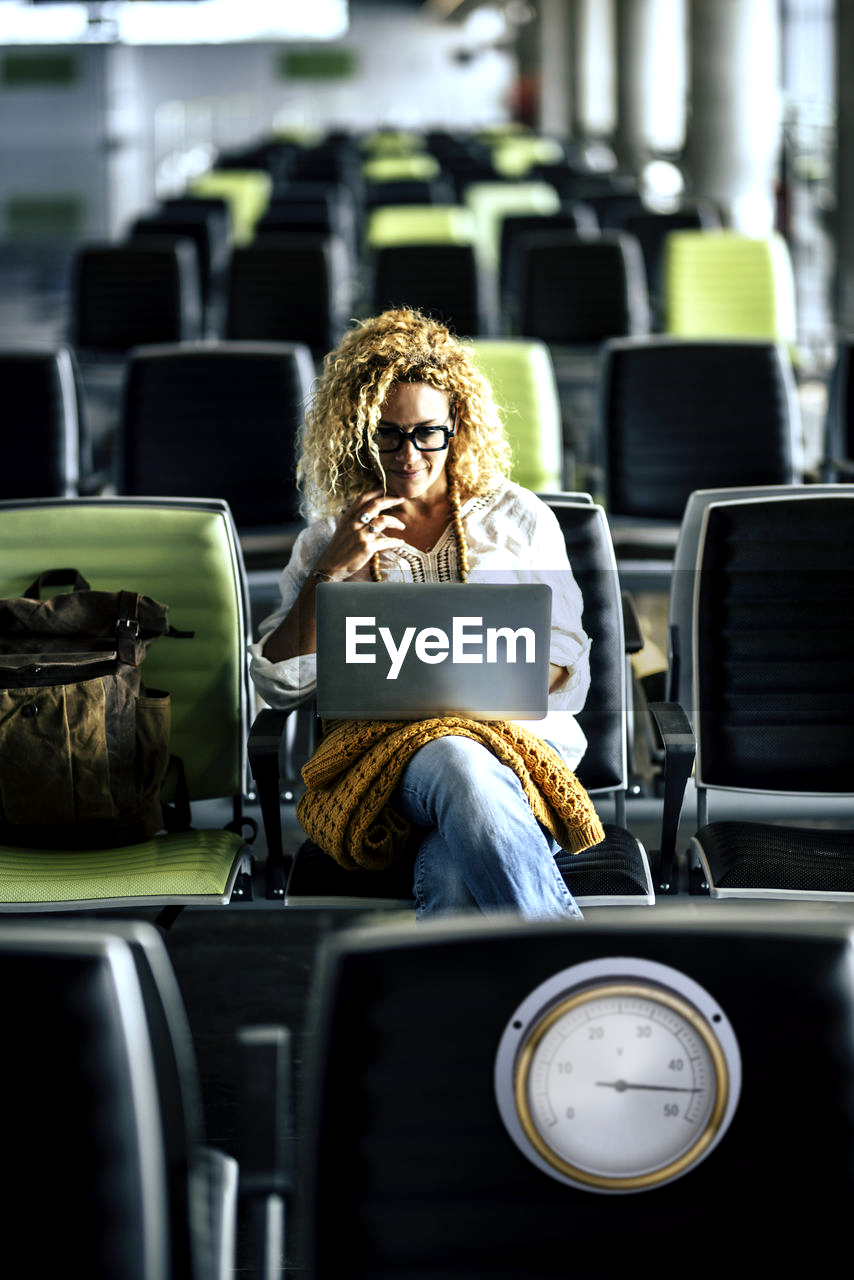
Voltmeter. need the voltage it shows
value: 45 V
